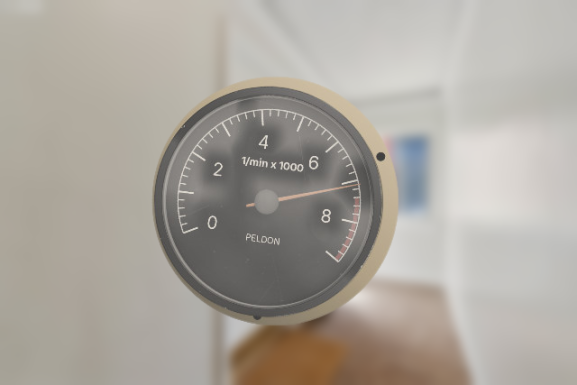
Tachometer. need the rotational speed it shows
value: 7100 rpm
